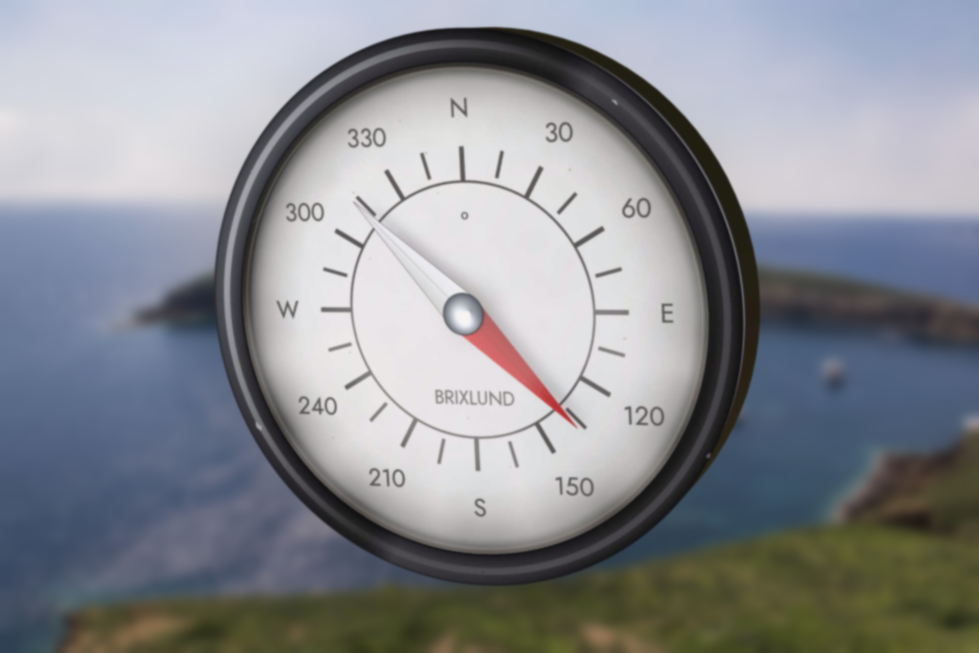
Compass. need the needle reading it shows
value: 135 °
